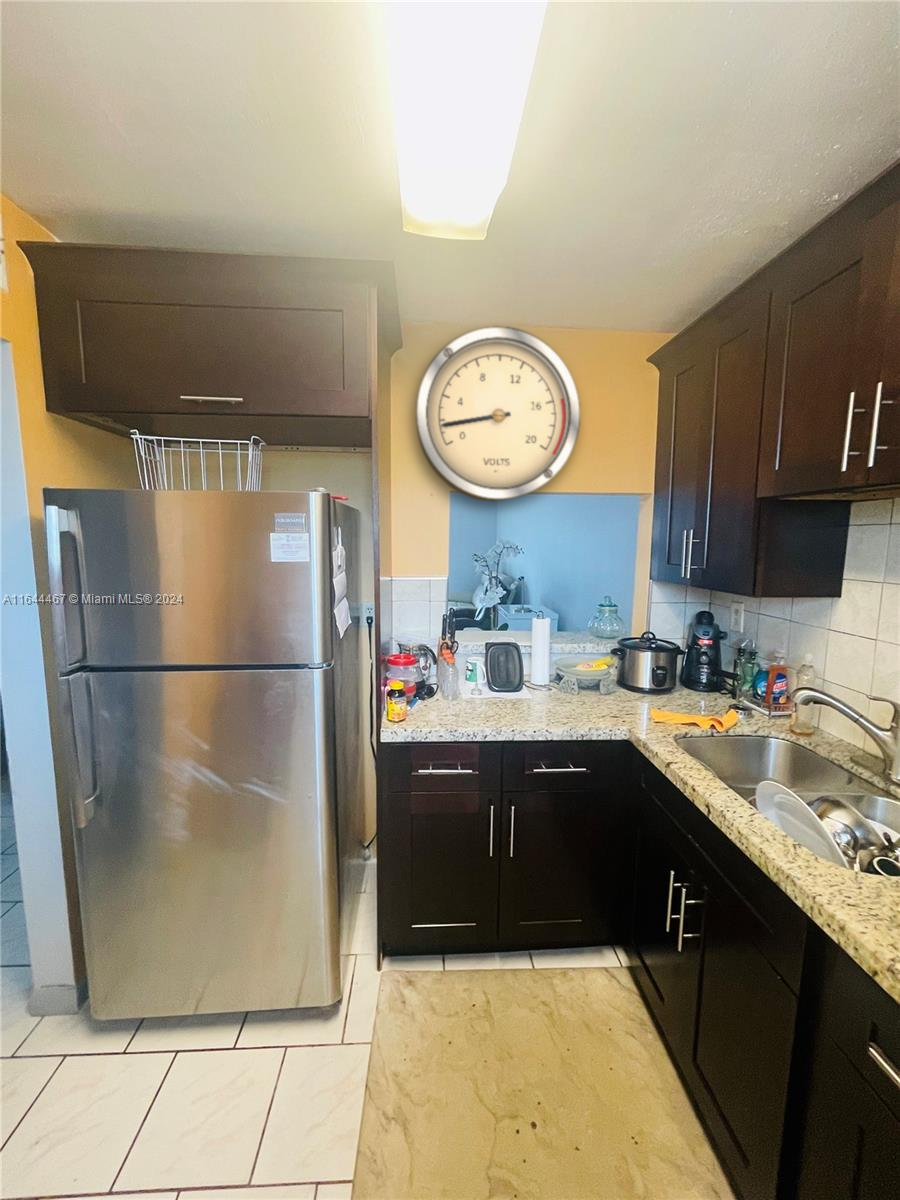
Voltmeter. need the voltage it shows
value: 1.5 V
